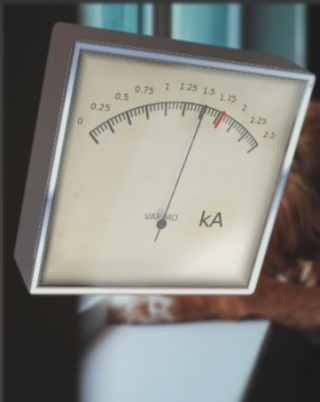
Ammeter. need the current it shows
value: 1.5 kA
